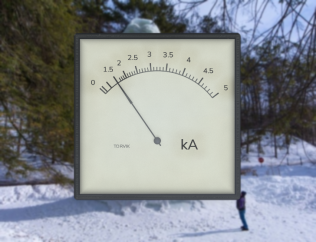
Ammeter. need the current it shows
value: 1.5 kA
